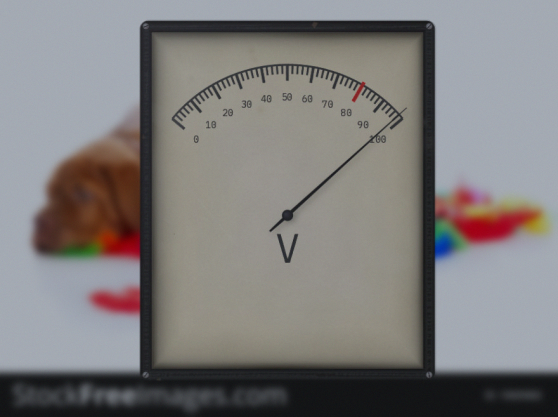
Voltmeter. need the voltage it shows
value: 98 V
